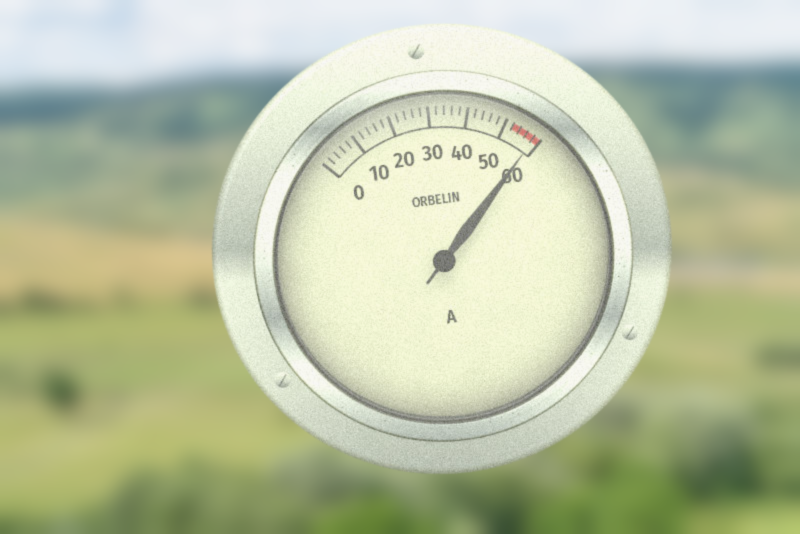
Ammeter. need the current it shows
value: 58 A
